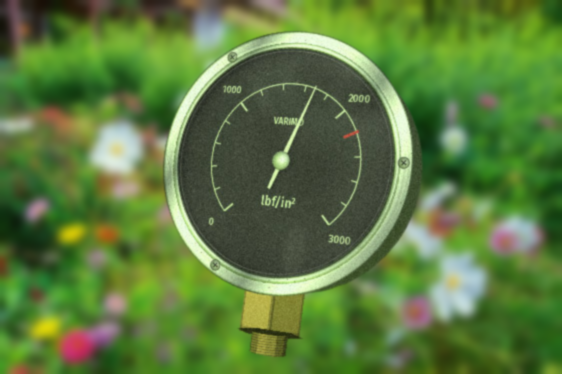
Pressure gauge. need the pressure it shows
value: 1700 psi
